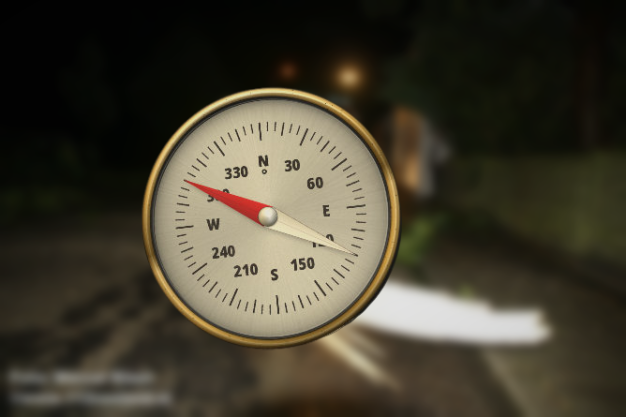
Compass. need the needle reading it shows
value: 300 °
